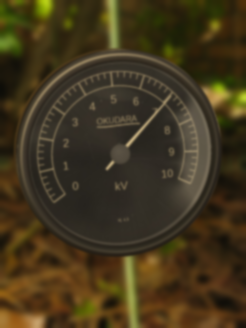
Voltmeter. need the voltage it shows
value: 7 kV
